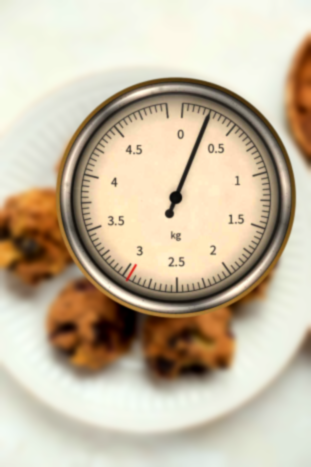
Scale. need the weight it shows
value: 0.25 kg
